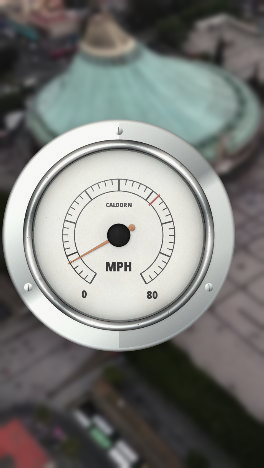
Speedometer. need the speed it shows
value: 8 mph
